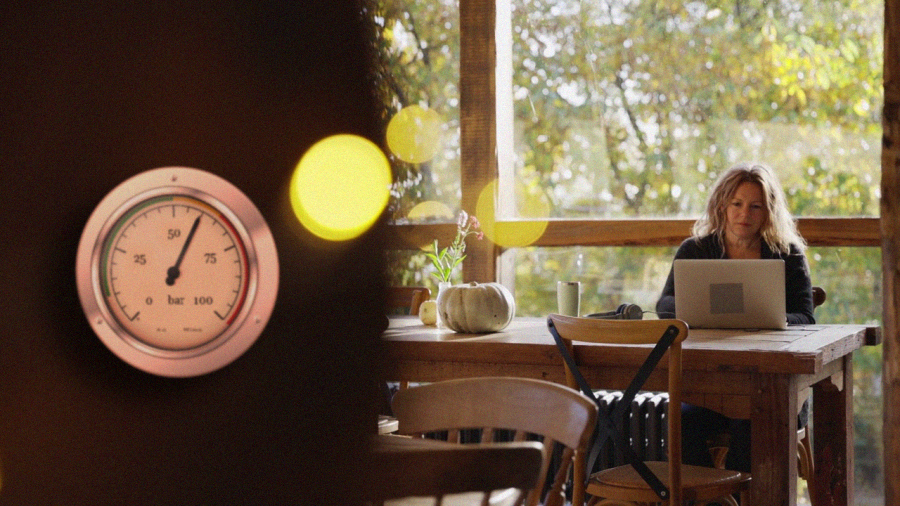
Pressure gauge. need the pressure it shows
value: 60 bar
